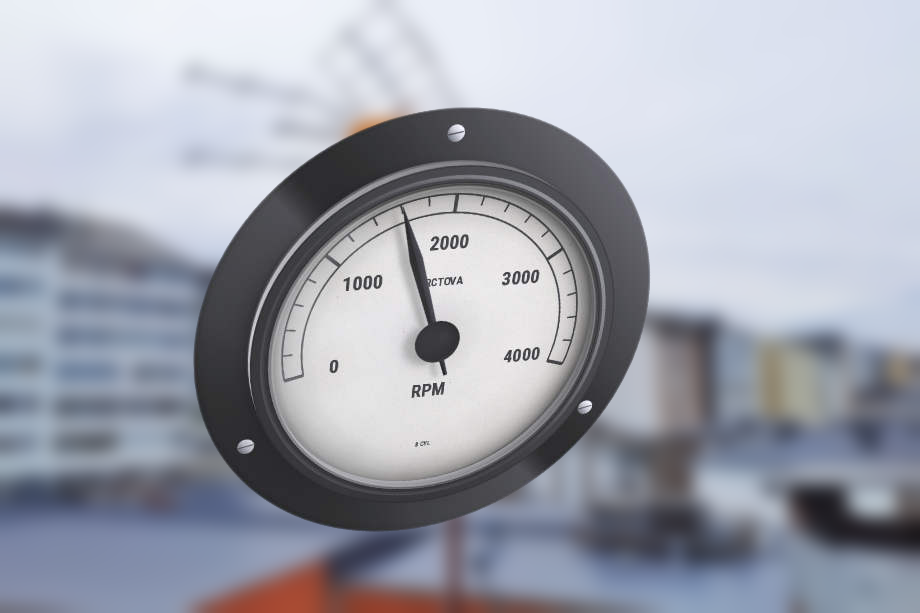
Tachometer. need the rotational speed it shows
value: 1600 rpm
